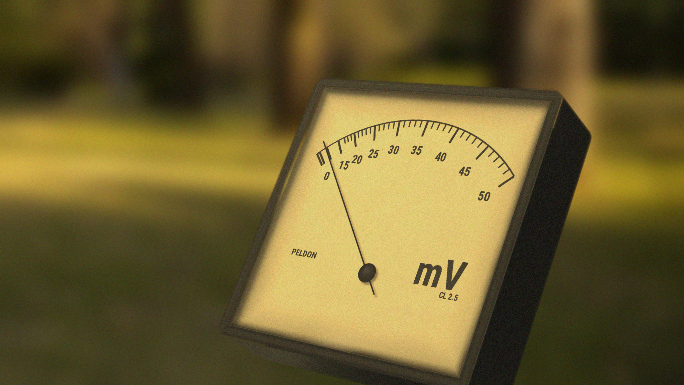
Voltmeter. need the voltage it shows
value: 10 mV
